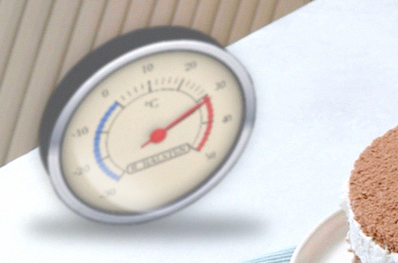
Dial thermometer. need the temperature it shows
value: 30 °C
